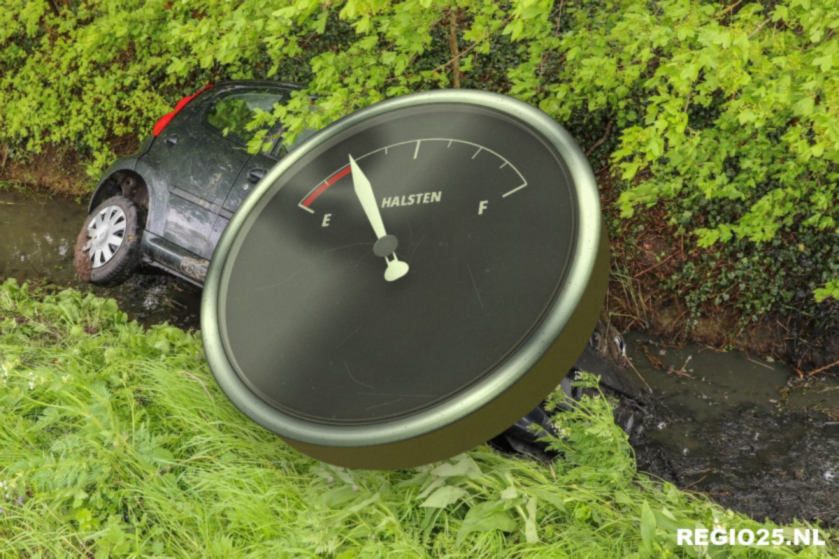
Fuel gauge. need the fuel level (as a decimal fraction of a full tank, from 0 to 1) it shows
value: 0.25
